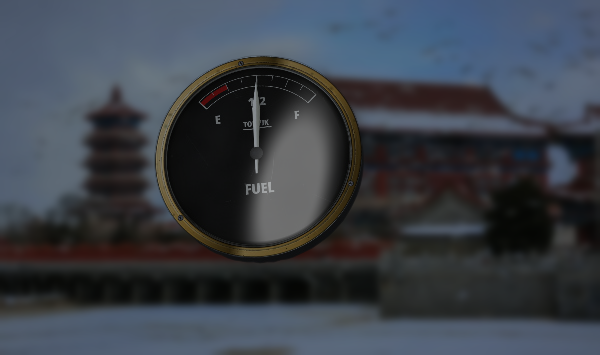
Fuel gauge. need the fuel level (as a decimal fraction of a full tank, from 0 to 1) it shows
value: 0.5
